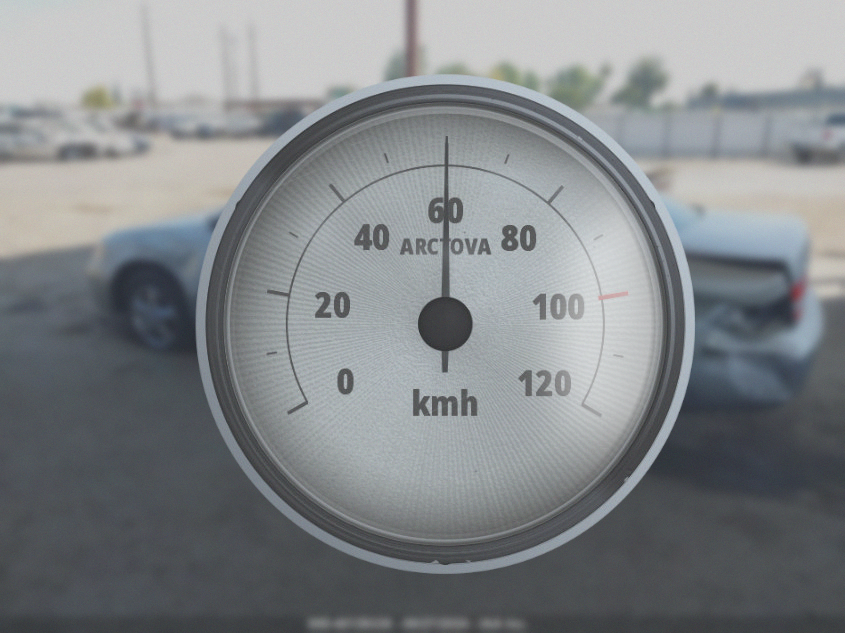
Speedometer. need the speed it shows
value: 60 km/h
